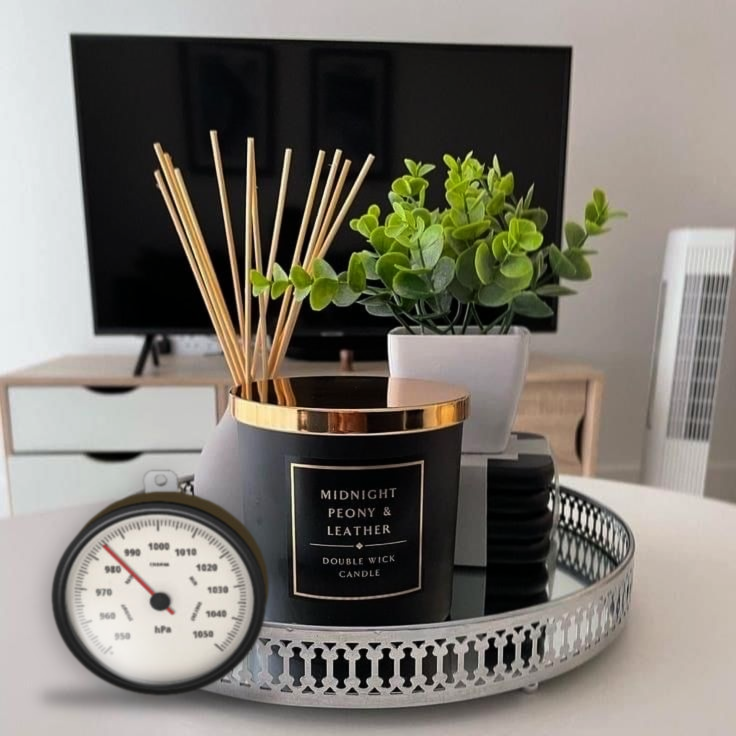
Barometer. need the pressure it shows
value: 985 hPa
